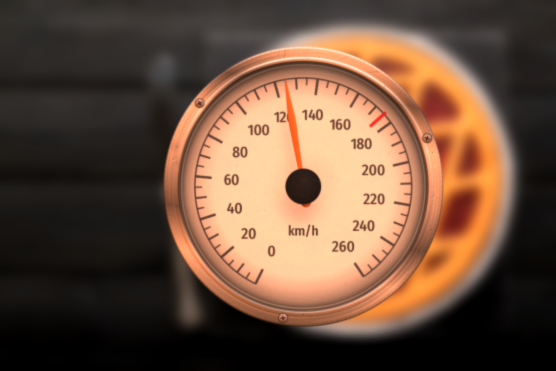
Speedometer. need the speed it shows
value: 125 km/h
